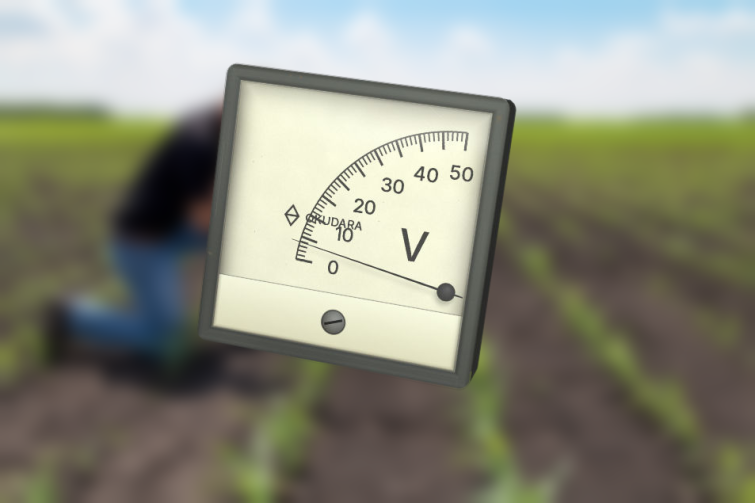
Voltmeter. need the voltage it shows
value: 4 V
